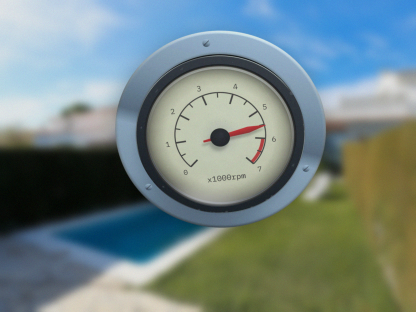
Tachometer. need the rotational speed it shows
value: 5500 rpm
